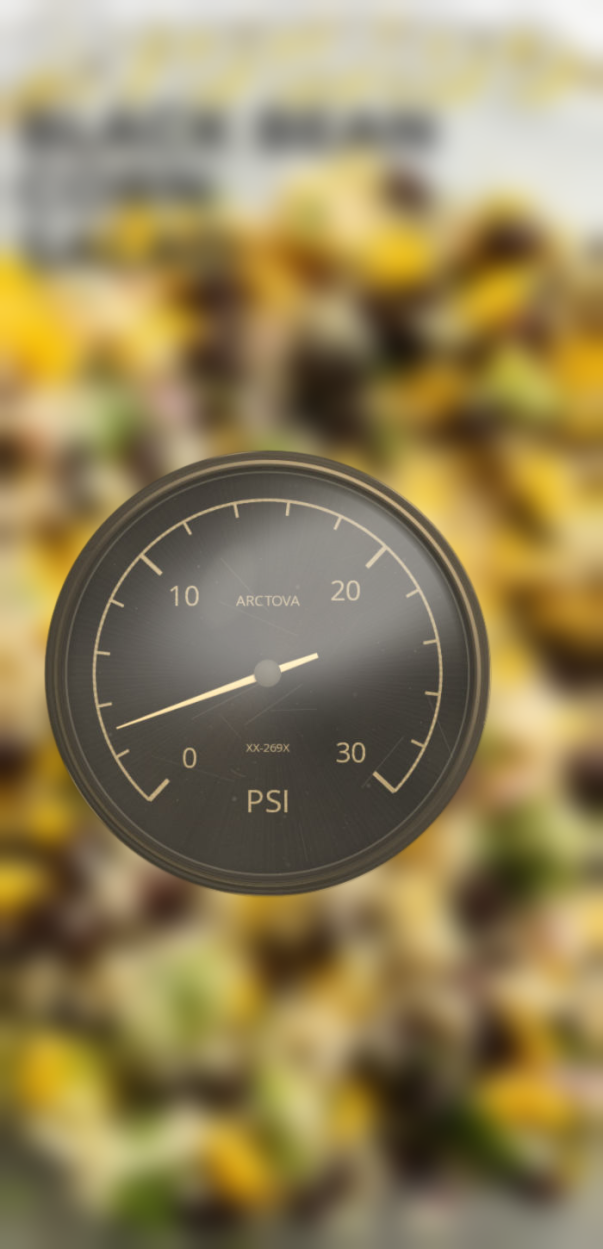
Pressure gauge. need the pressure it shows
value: 3 psi
